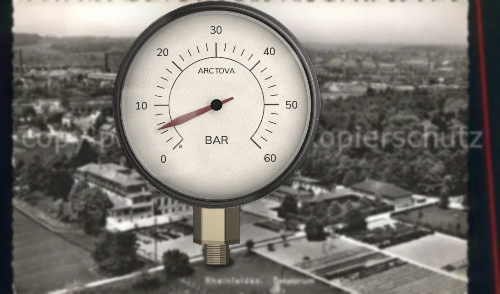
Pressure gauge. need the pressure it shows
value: 5 bar
